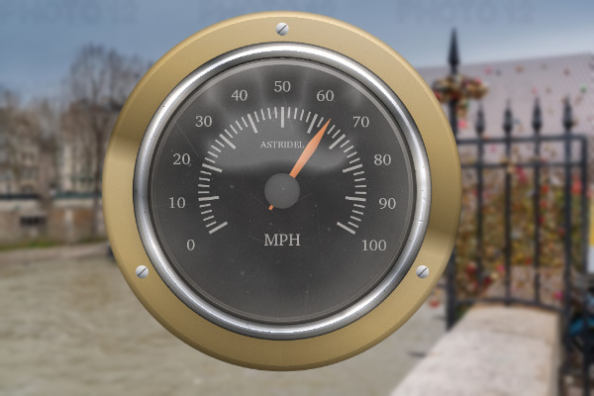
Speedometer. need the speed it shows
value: 64 mph
